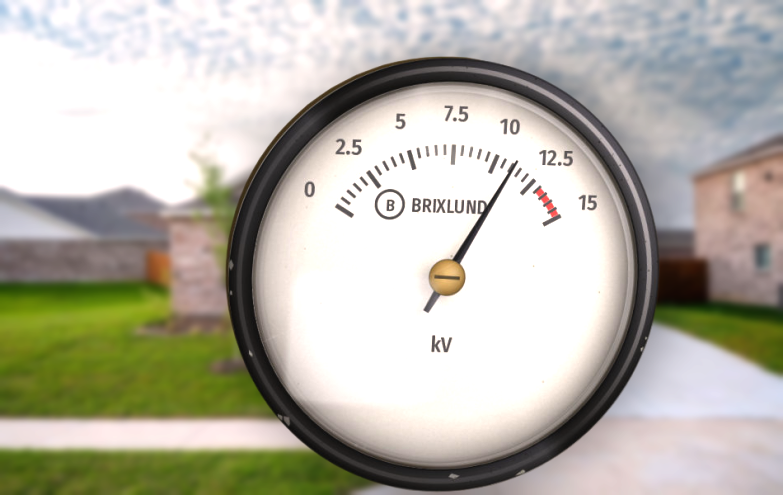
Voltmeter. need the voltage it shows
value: 11 kV
